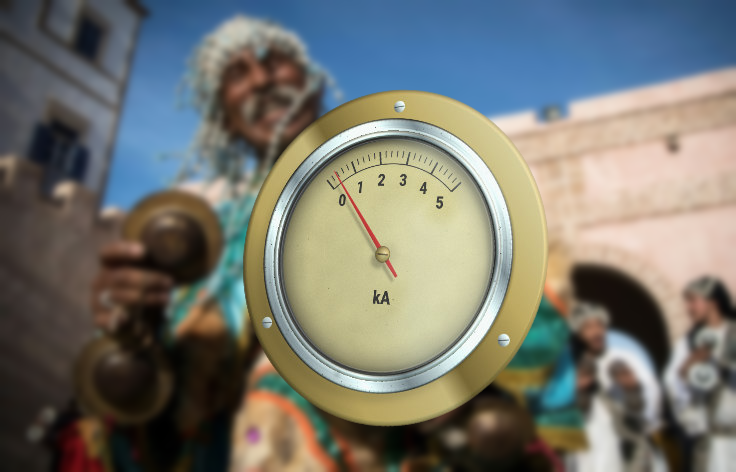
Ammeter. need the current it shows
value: 0.4 kA
